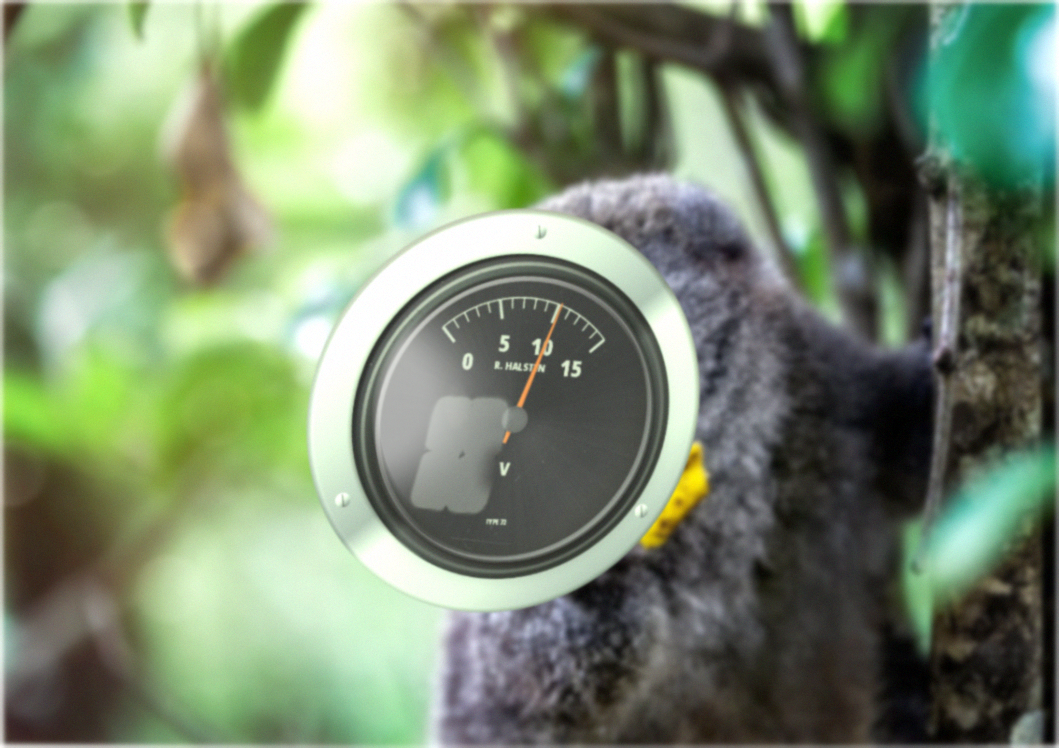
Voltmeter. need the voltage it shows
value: 10 V
